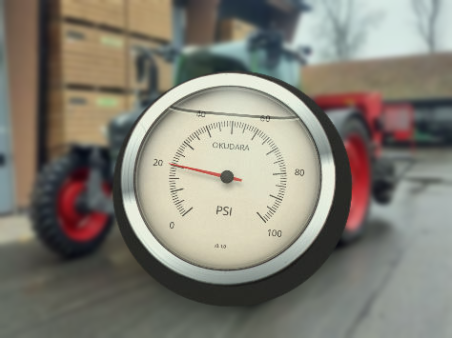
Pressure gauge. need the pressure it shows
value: 20 psi
